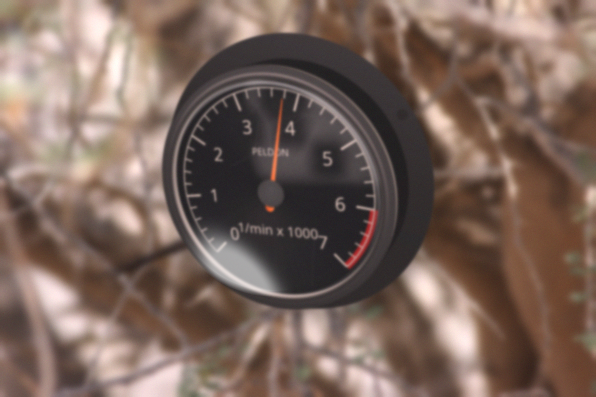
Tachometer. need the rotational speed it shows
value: 3800 rpm
